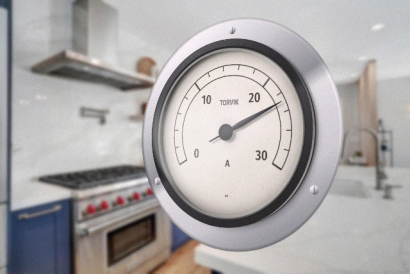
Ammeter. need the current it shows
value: 23 A
